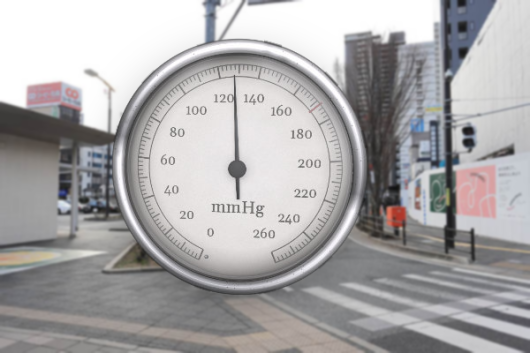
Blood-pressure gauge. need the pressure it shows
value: 128 mmHg
